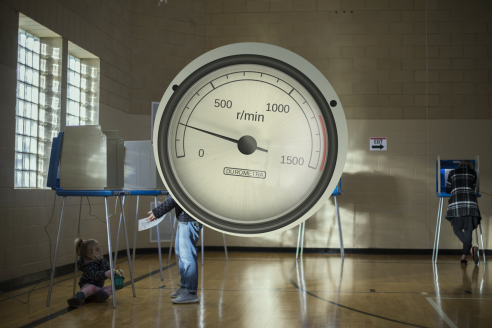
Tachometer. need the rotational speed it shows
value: 200 rpm
